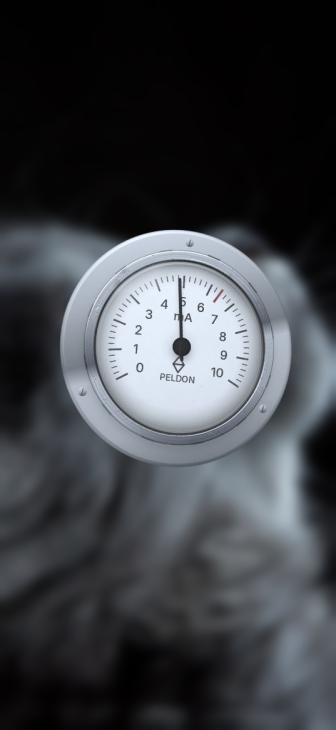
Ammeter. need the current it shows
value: 4.8 mA
